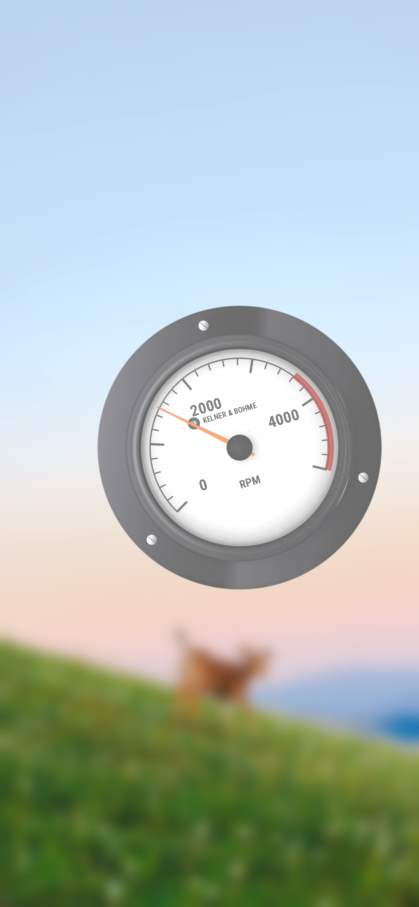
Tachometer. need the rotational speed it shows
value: 1500 rpm
